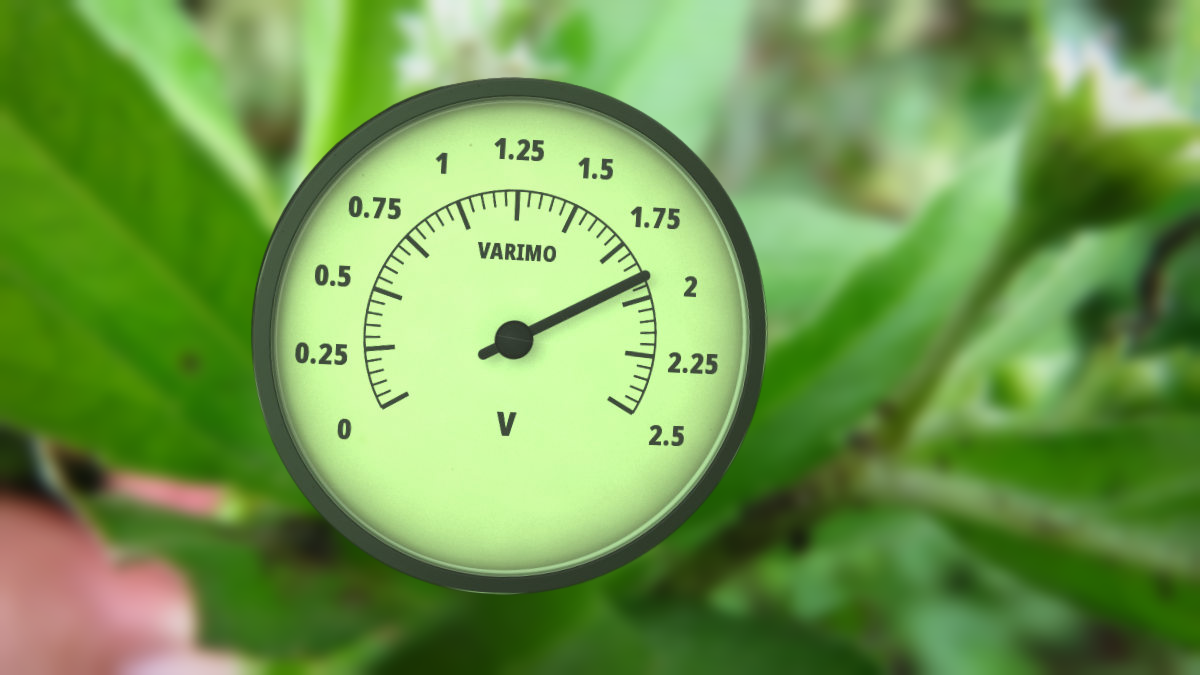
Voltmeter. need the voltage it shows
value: 1.9 V
